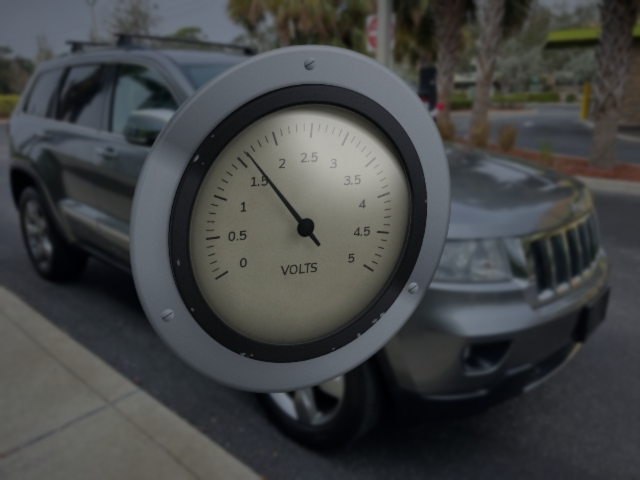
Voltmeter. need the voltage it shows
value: 1.6 V
